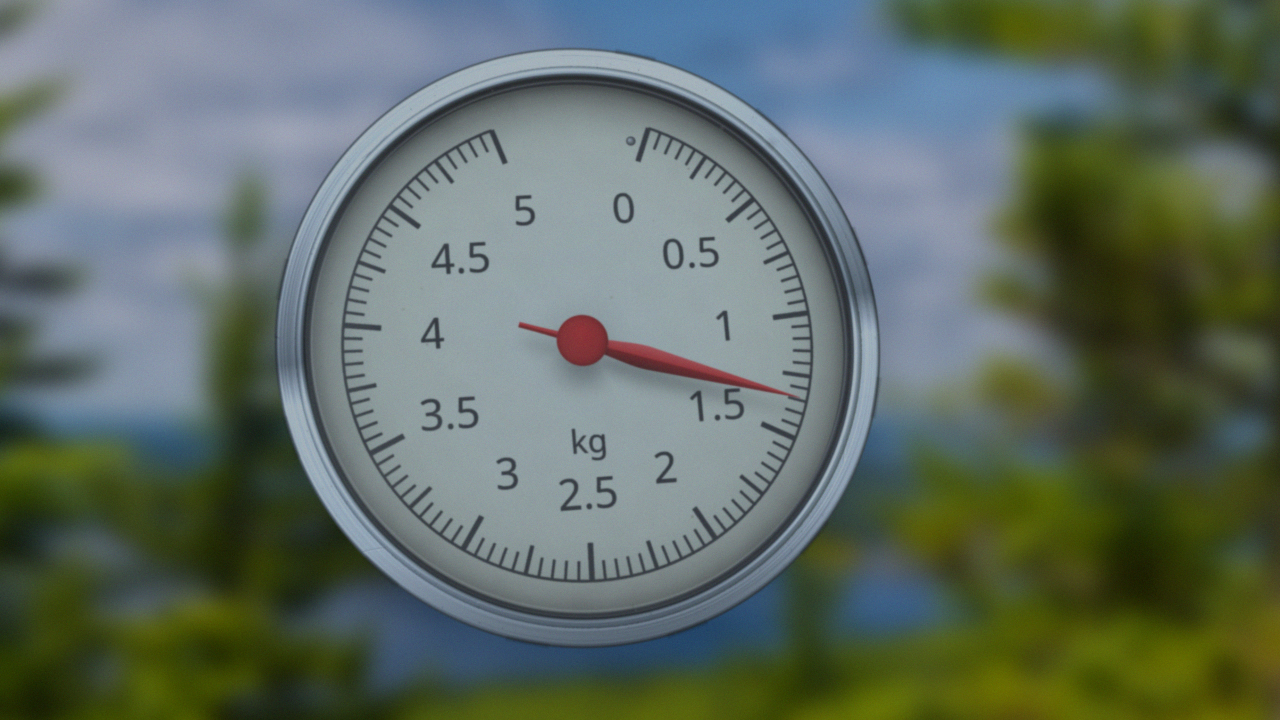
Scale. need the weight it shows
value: 1.35 kg
